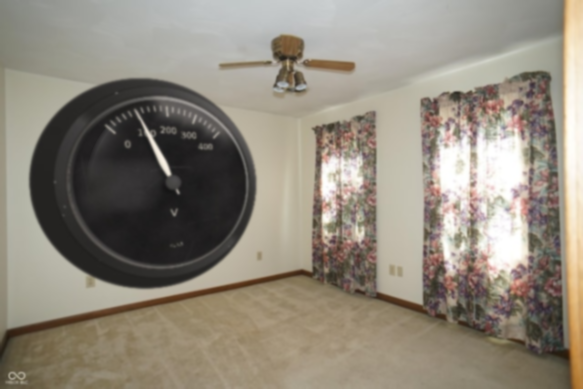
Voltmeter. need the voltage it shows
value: 100 V
